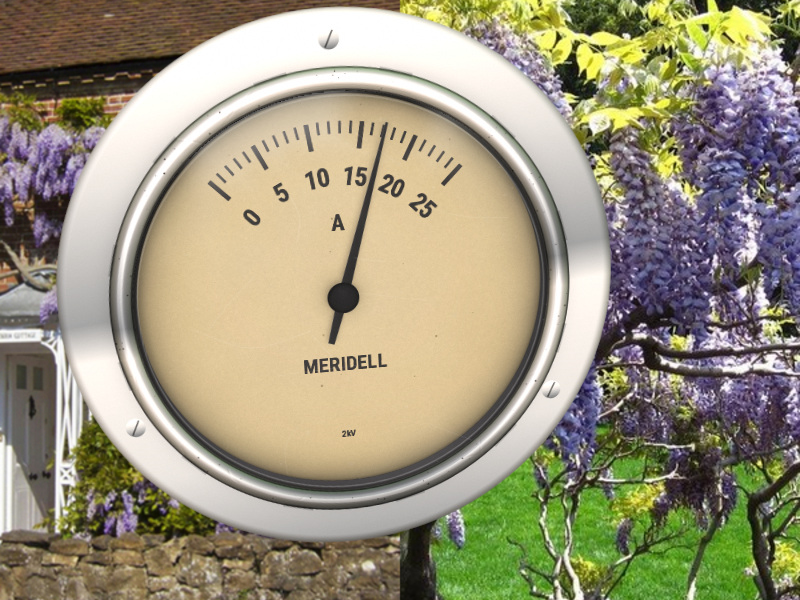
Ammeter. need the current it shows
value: 17 A
